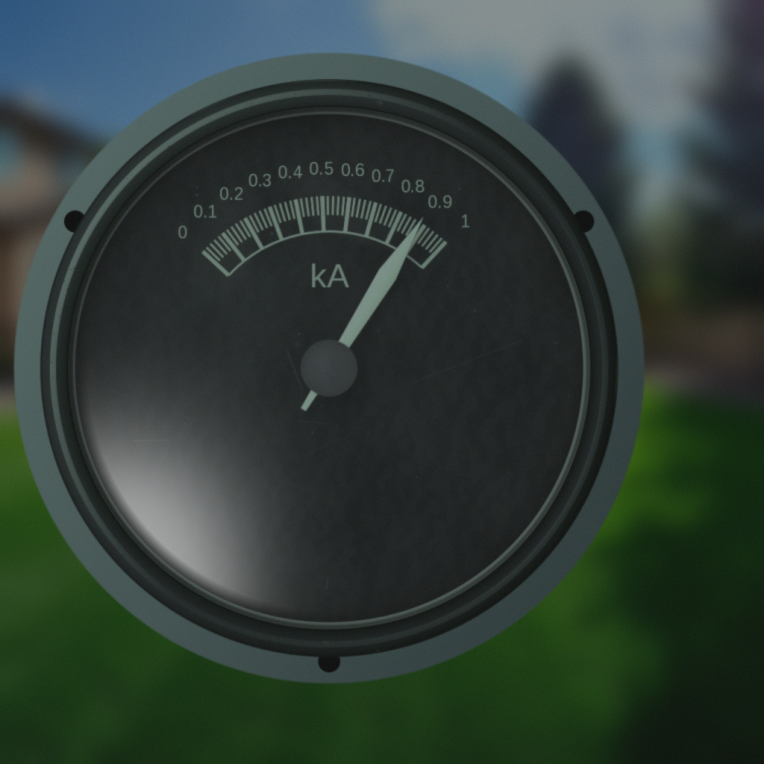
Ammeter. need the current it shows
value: 0.88 kA
